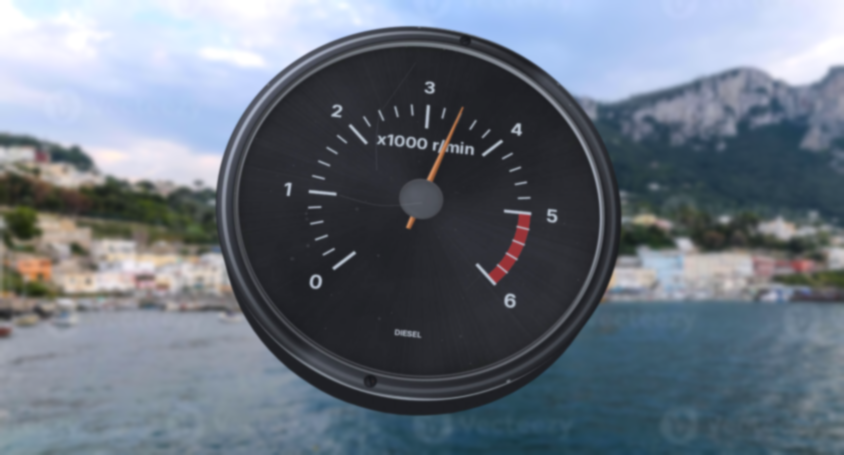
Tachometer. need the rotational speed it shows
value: 3400 rpm
